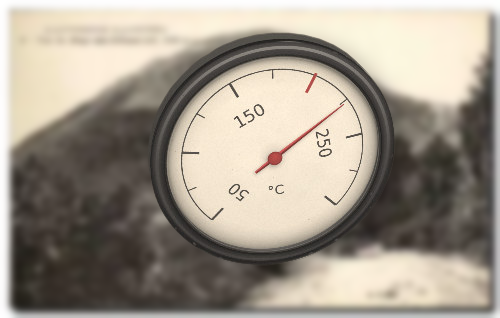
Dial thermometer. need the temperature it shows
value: 225 °C
